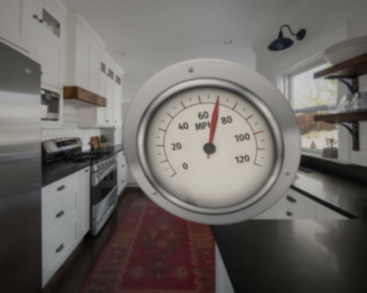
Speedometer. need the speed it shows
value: 70 mph
